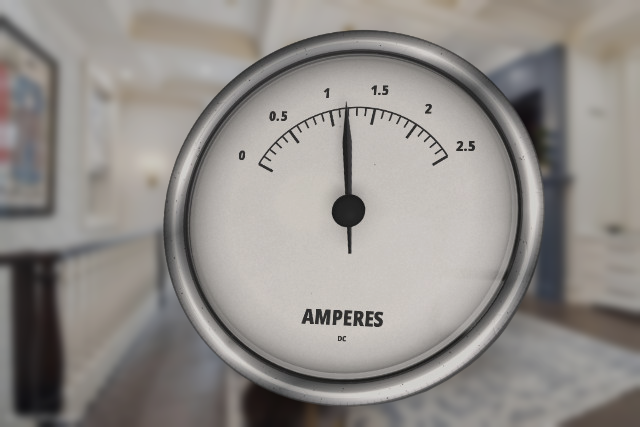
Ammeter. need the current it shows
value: 1.2 A
